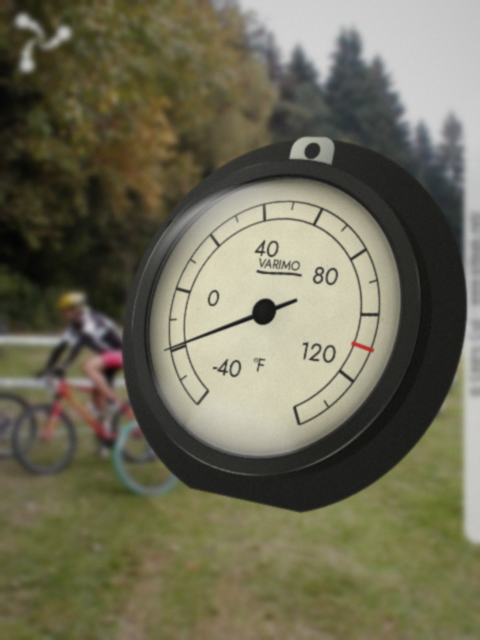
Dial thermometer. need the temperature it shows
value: -20 °F
